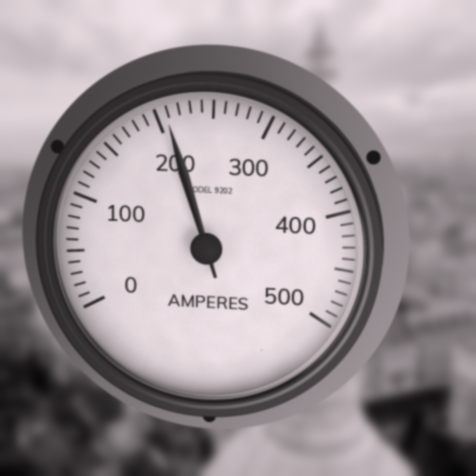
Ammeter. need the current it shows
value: 210 A
